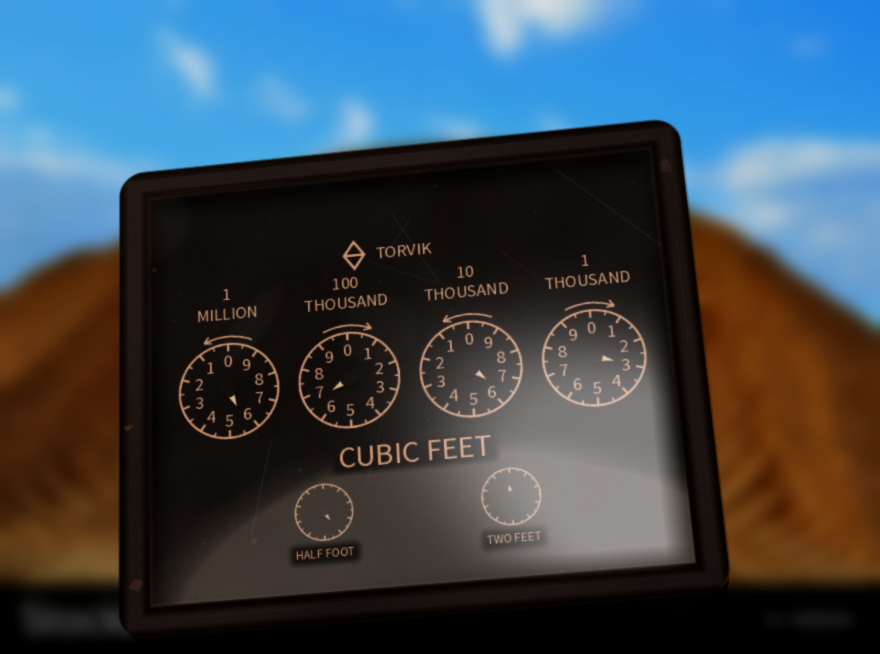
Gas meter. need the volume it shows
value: 566300 ft³
